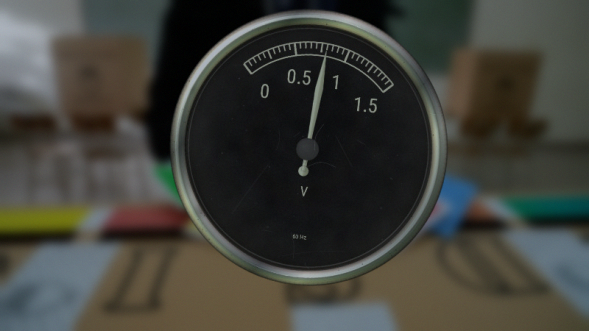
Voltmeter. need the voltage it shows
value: 0.8 V
